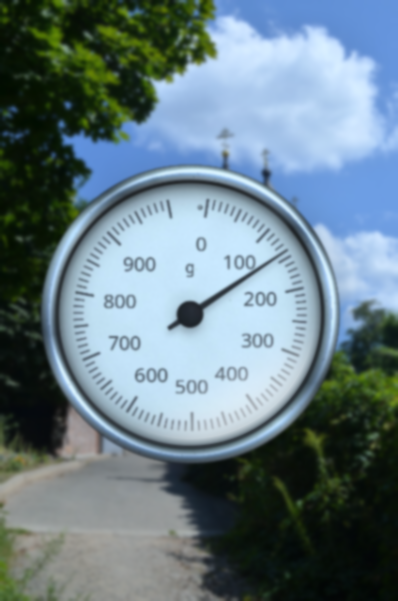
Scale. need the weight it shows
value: 140 g
